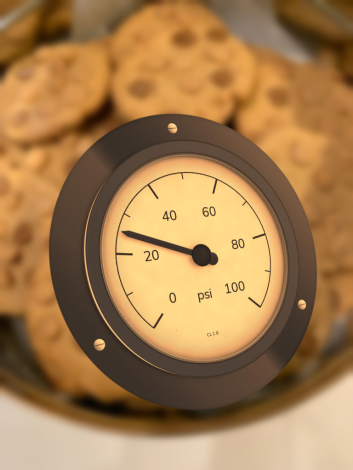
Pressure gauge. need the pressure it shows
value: 25 psi
